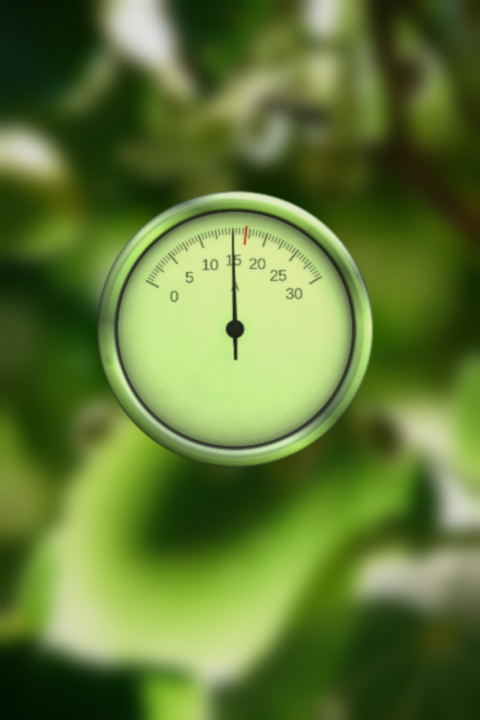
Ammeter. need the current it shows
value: 15 A
